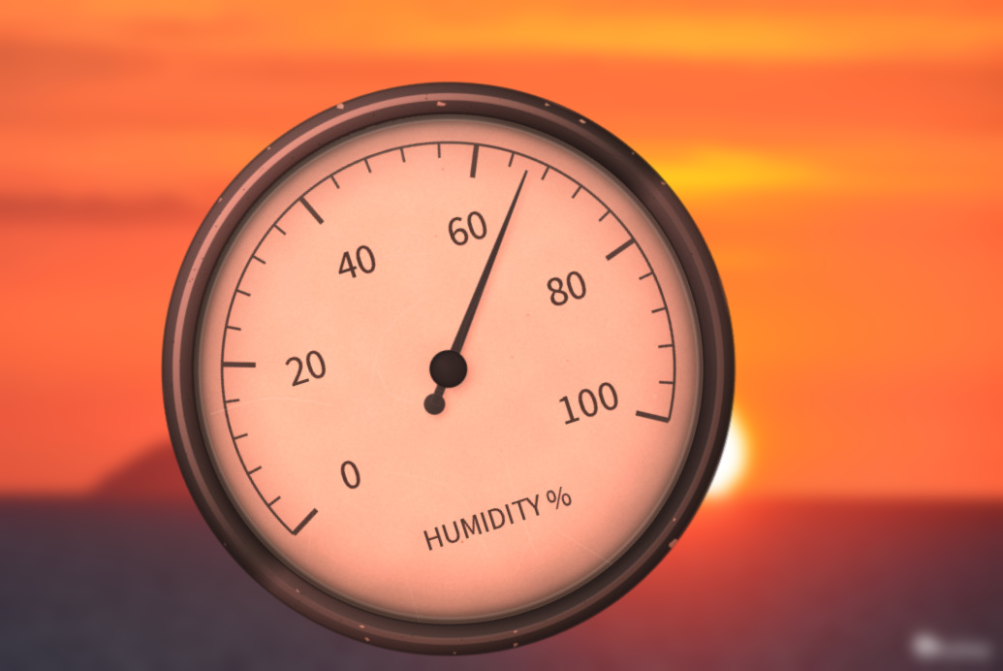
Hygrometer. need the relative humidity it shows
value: 66 %
